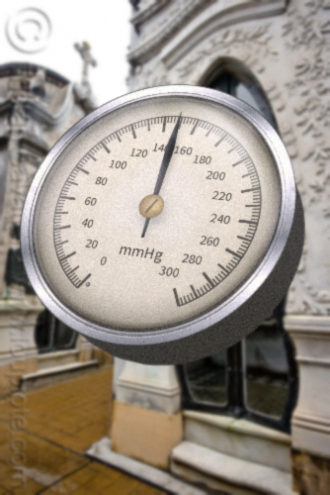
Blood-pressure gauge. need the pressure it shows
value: 150 mmHg
